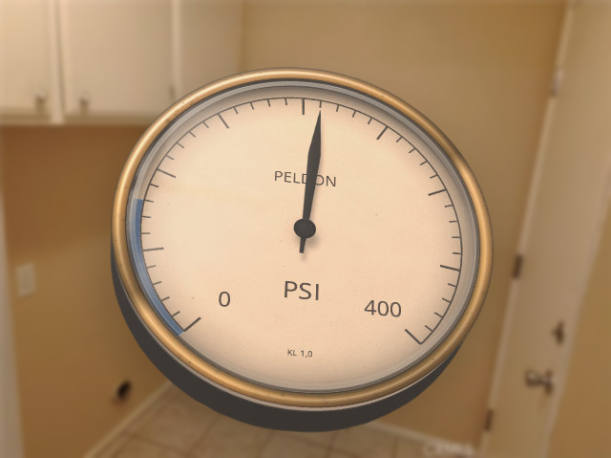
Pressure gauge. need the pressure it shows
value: 210 psi
